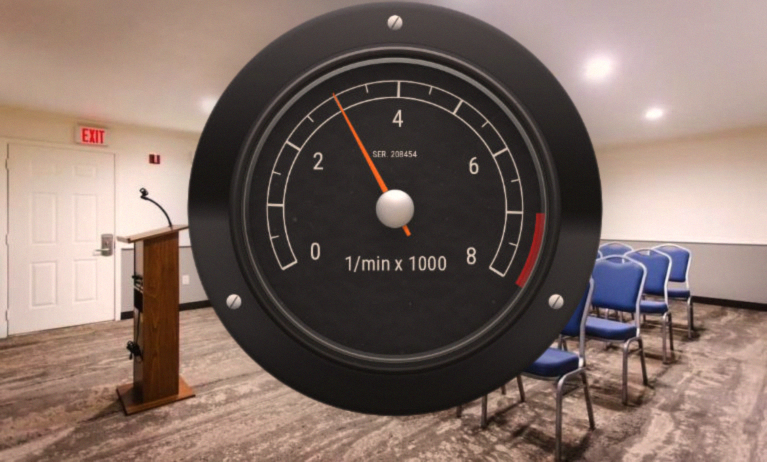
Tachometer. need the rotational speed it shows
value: 3000 rpm
